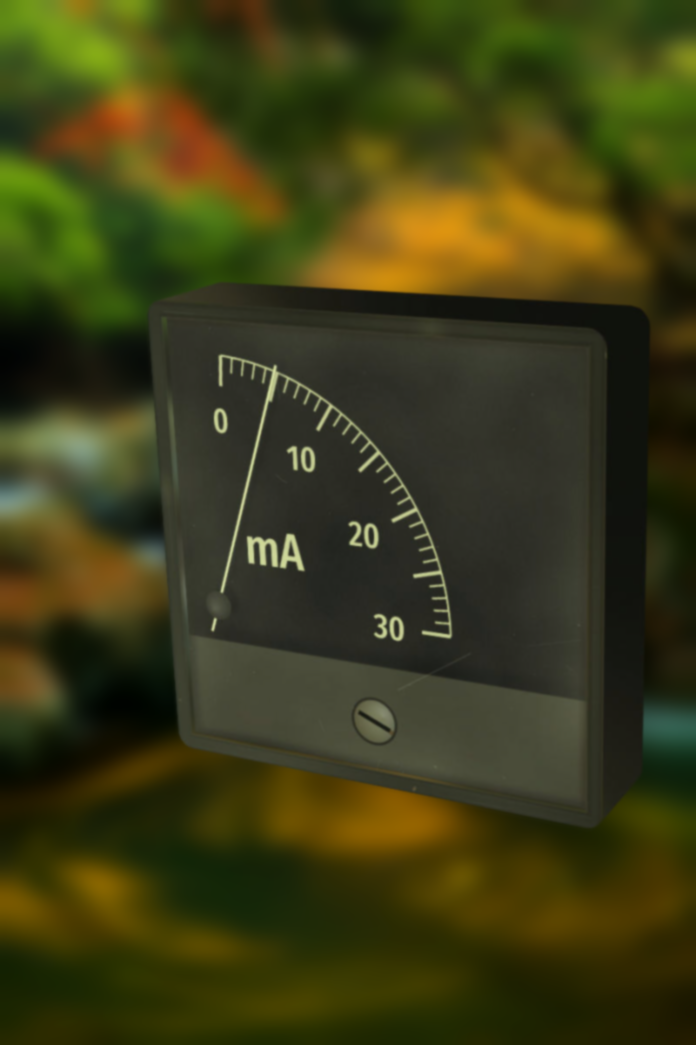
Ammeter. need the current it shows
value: 5 mA
